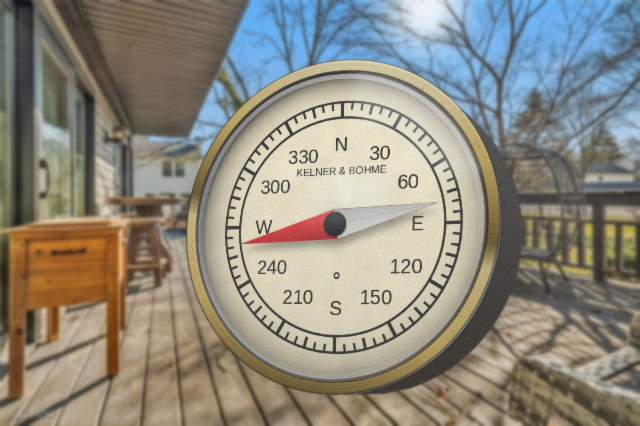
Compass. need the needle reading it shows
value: 260 °
